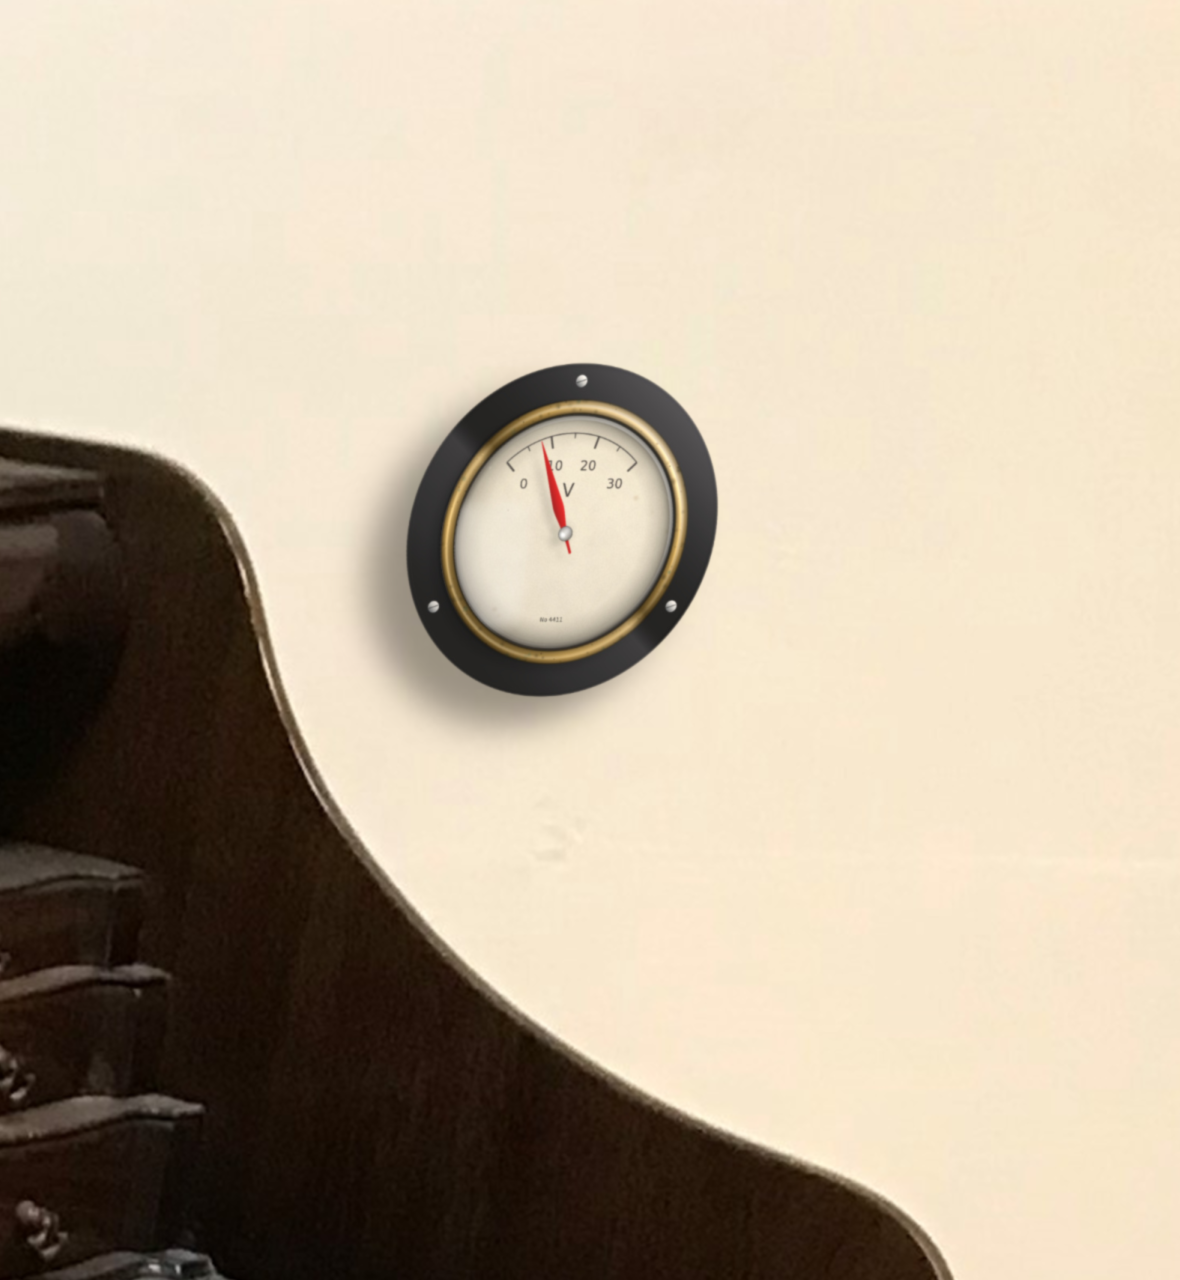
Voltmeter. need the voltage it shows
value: 7.5 V
